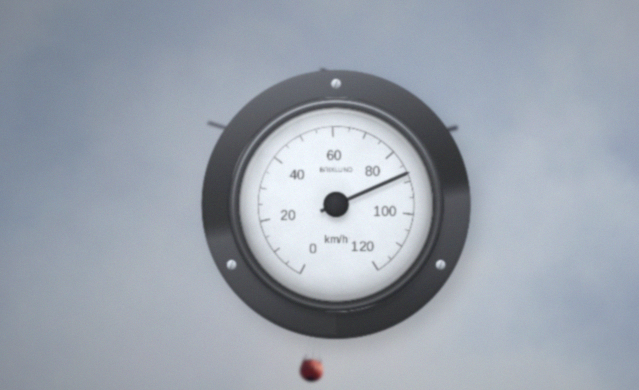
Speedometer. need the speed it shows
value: 87.5 km/h
